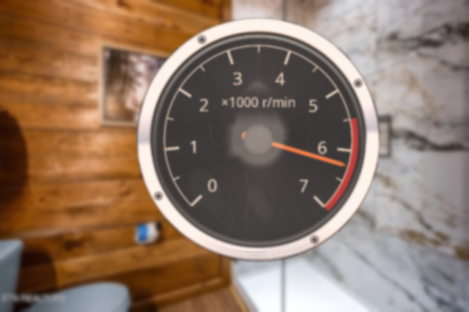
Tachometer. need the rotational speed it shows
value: 6250 rpm
